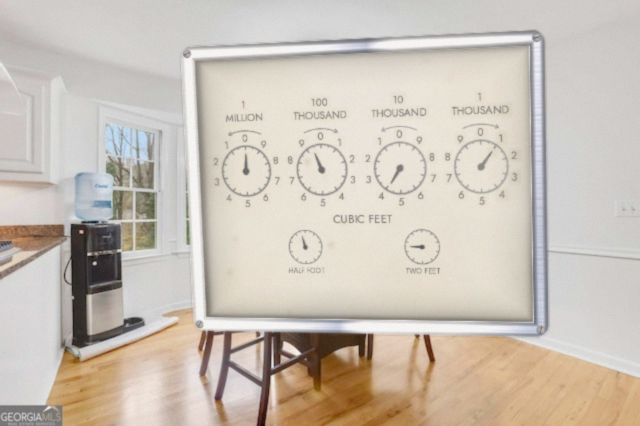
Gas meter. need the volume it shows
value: 994100 ft³
